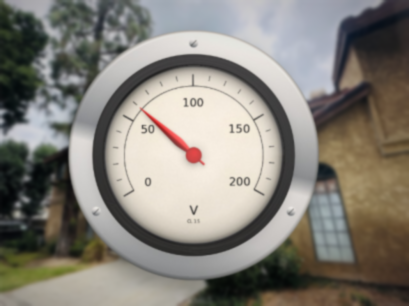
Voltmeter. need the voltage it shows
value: 60 V
